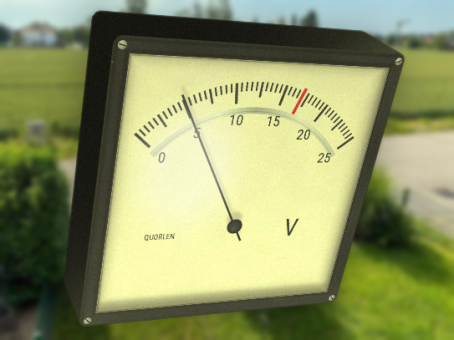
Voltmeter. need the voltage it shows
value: 5 V
